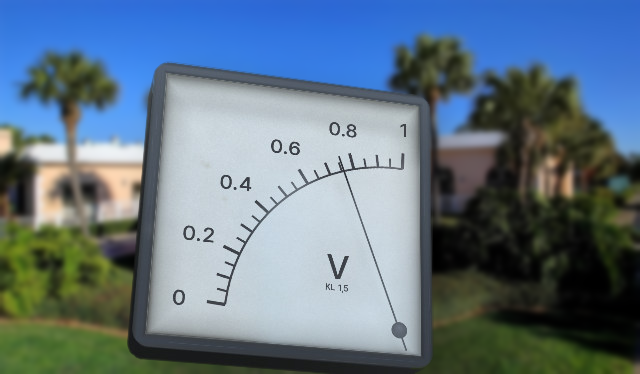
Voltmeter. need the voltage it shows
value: 0.75 V
